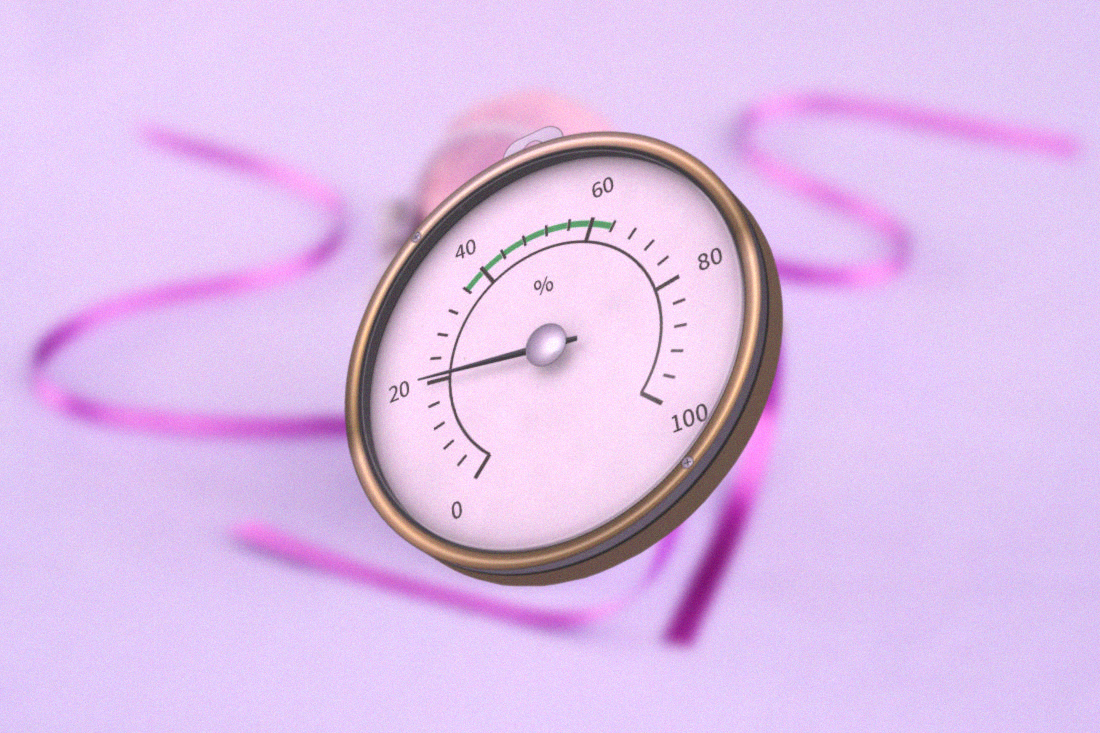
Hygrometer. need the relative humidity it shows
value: 20 %
